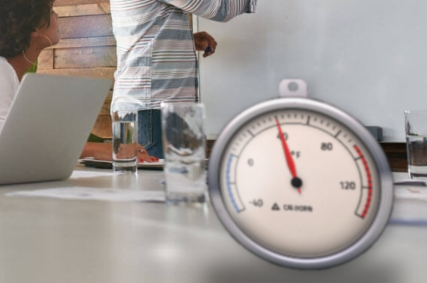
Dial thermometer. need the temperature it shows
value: 40 °F
